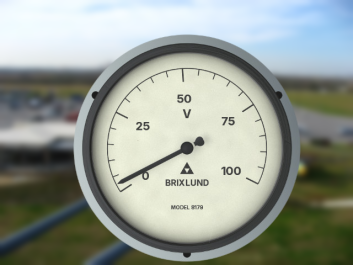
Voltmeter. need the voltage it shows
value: 2.5 V
